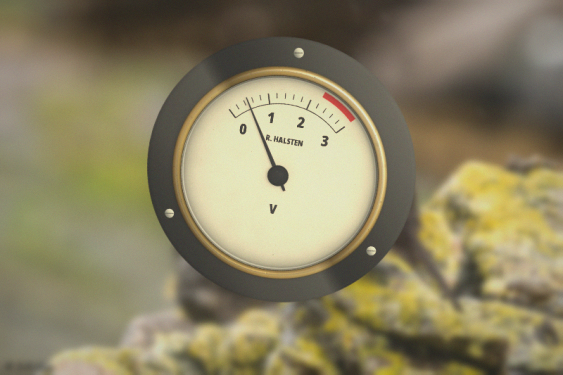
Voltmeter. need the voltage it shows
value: 0.5 V
